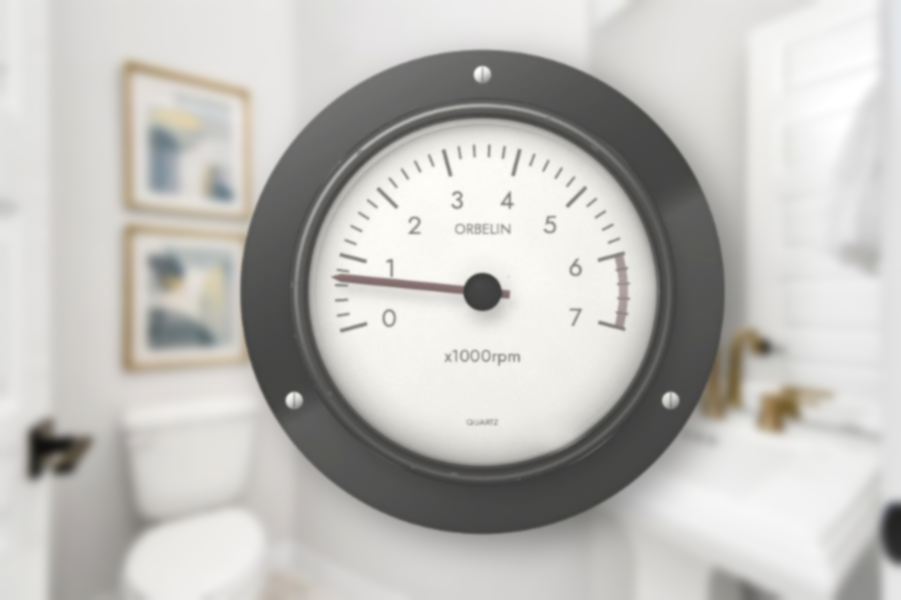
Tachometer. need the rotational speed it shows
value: 700 rpm
